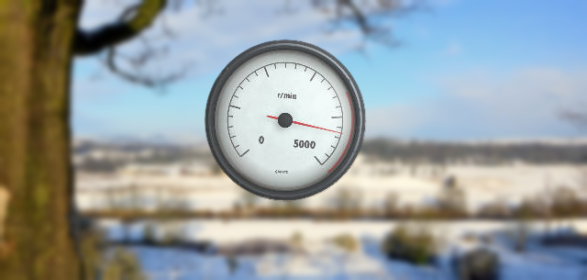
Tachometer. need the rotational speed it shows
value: 4300 rpm
